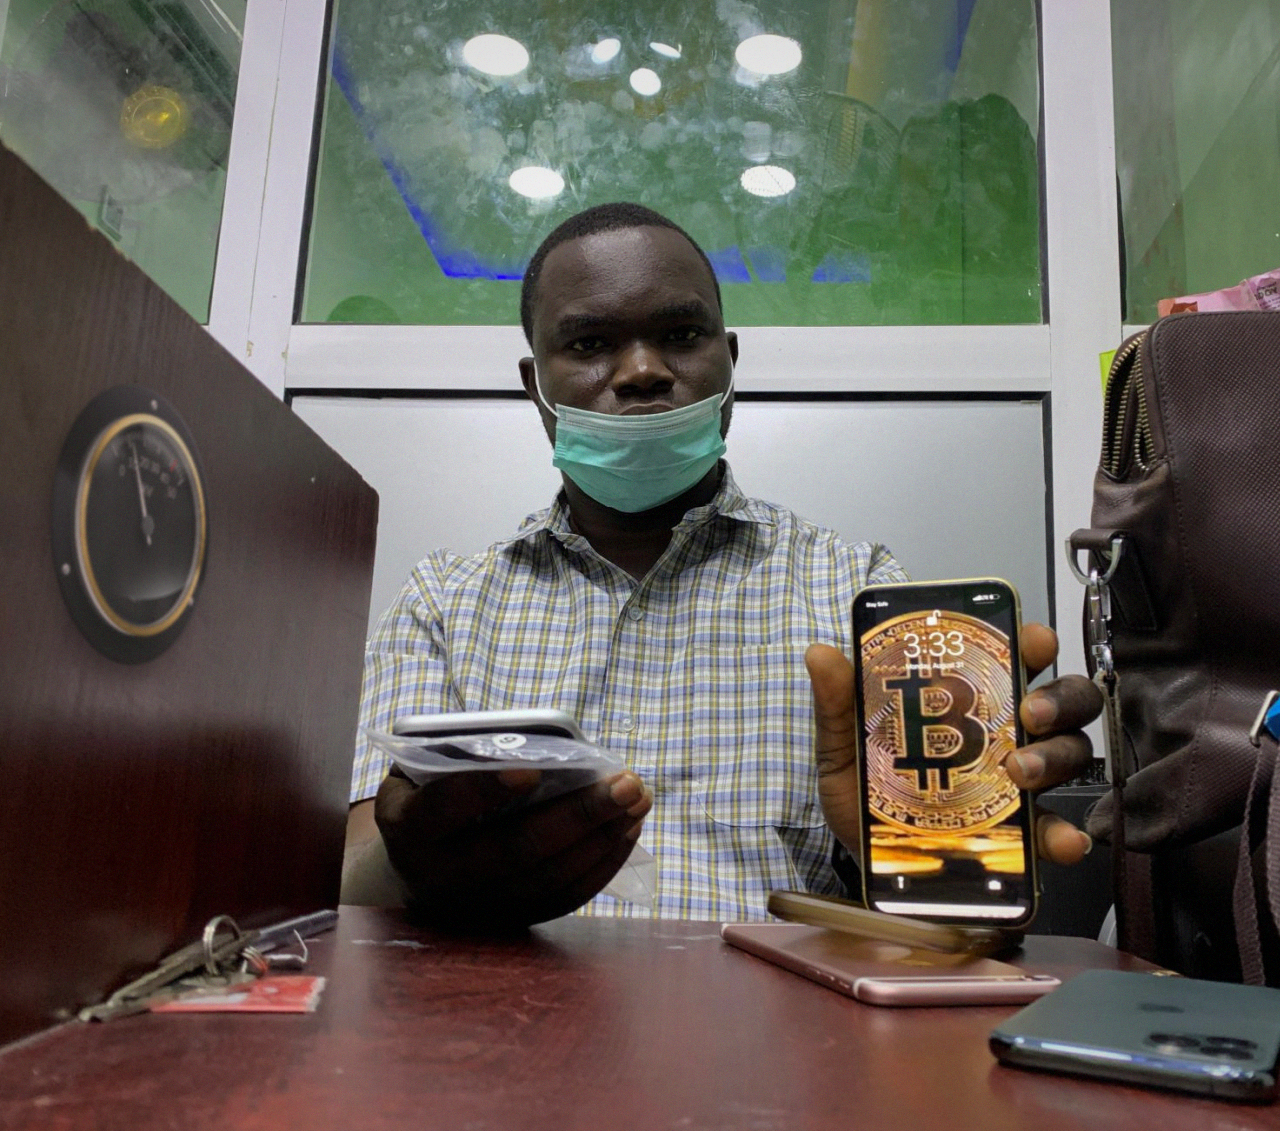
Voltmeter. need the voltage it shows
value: 10 kV
